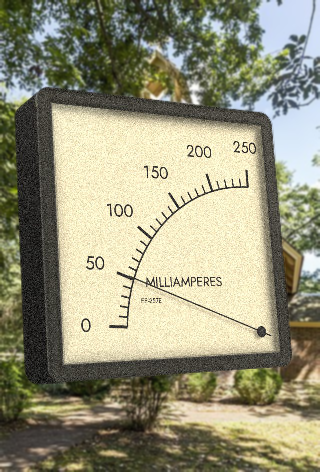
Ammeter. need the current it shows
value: 50 mA
